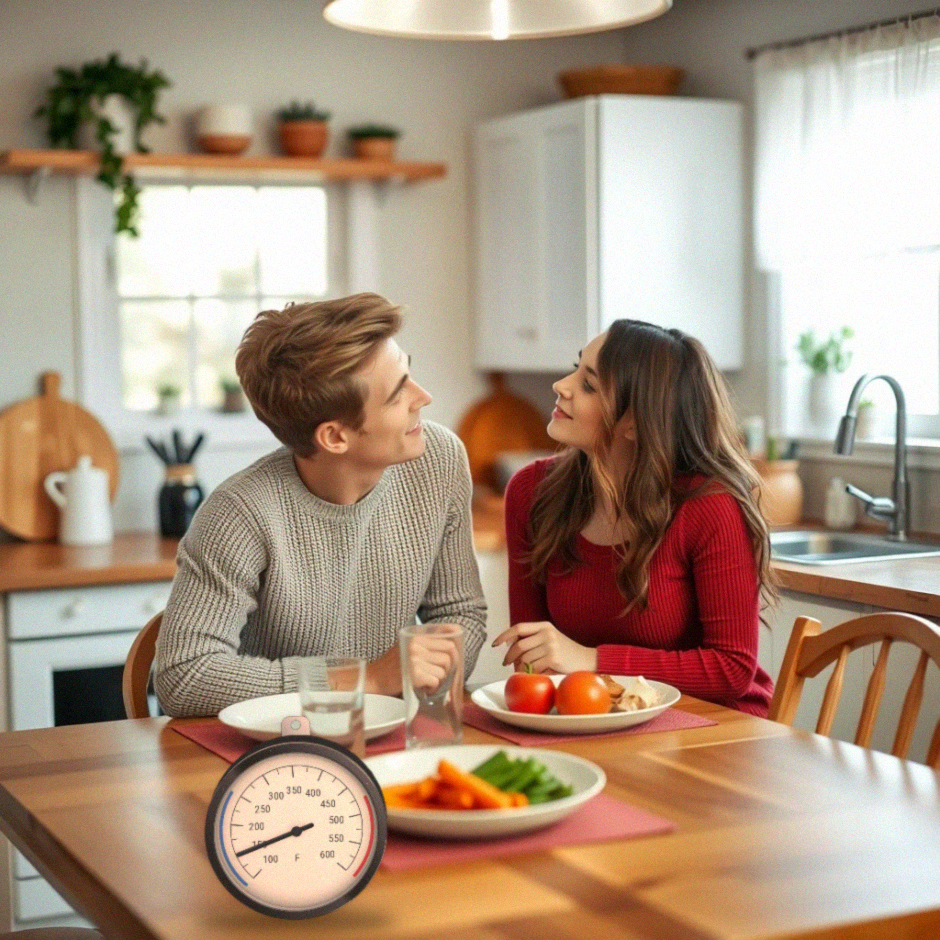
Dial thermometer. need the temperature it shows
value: 150 °F
